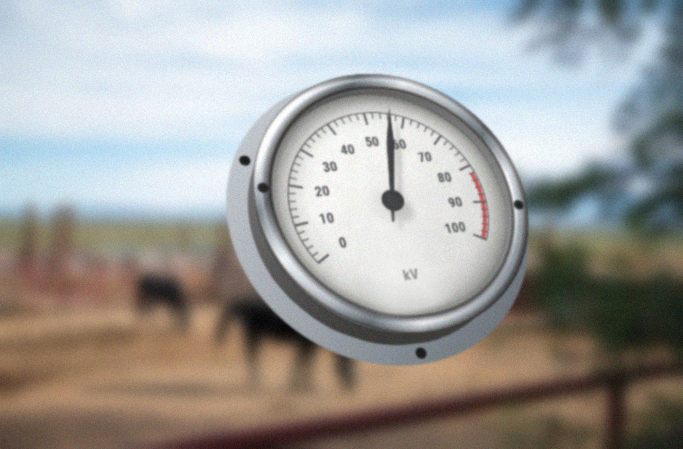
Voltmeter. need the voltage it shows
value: 56 kV
